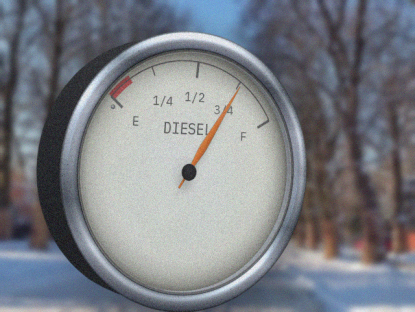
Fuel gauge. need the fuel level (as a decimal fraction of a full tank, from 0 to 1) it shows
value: 0.75
